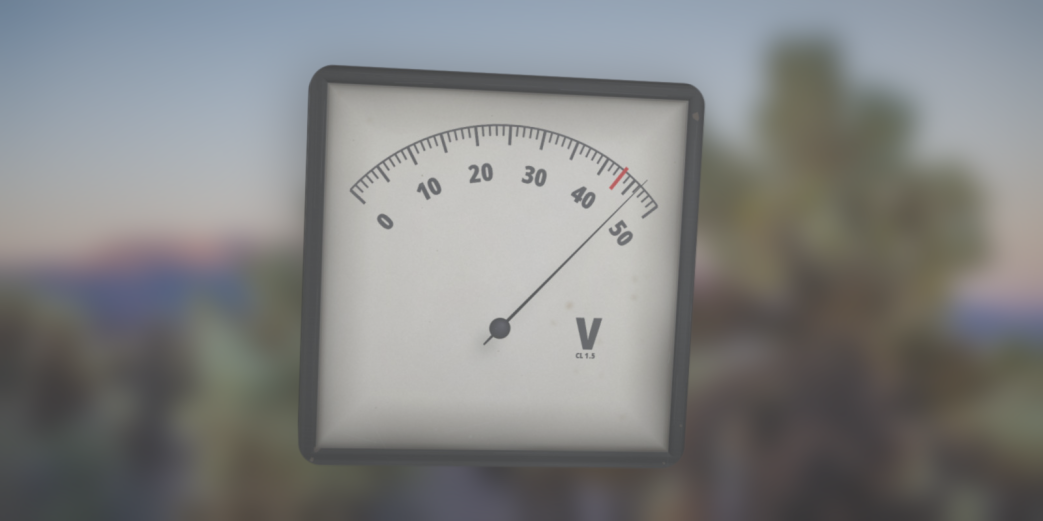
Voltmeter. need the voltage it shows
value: 46 V
